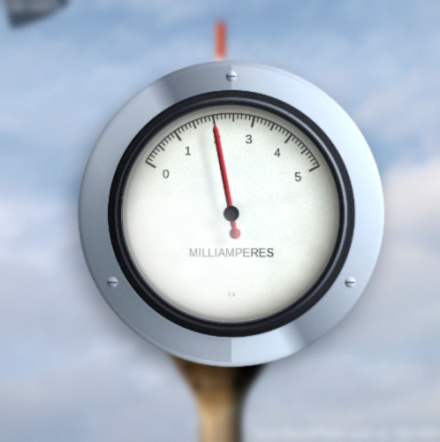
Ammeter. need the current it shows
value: 2 mA
